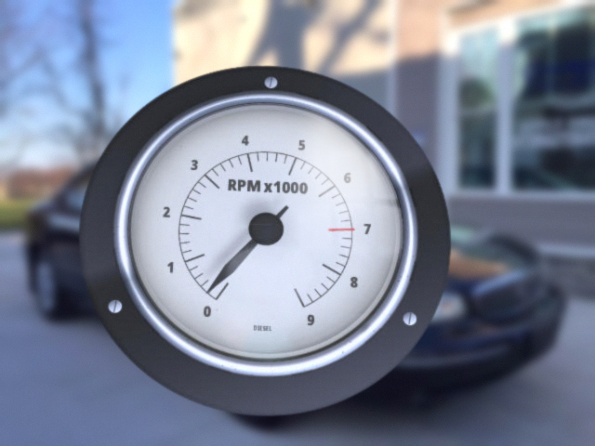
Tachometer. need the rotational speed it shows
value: 200 rpm
